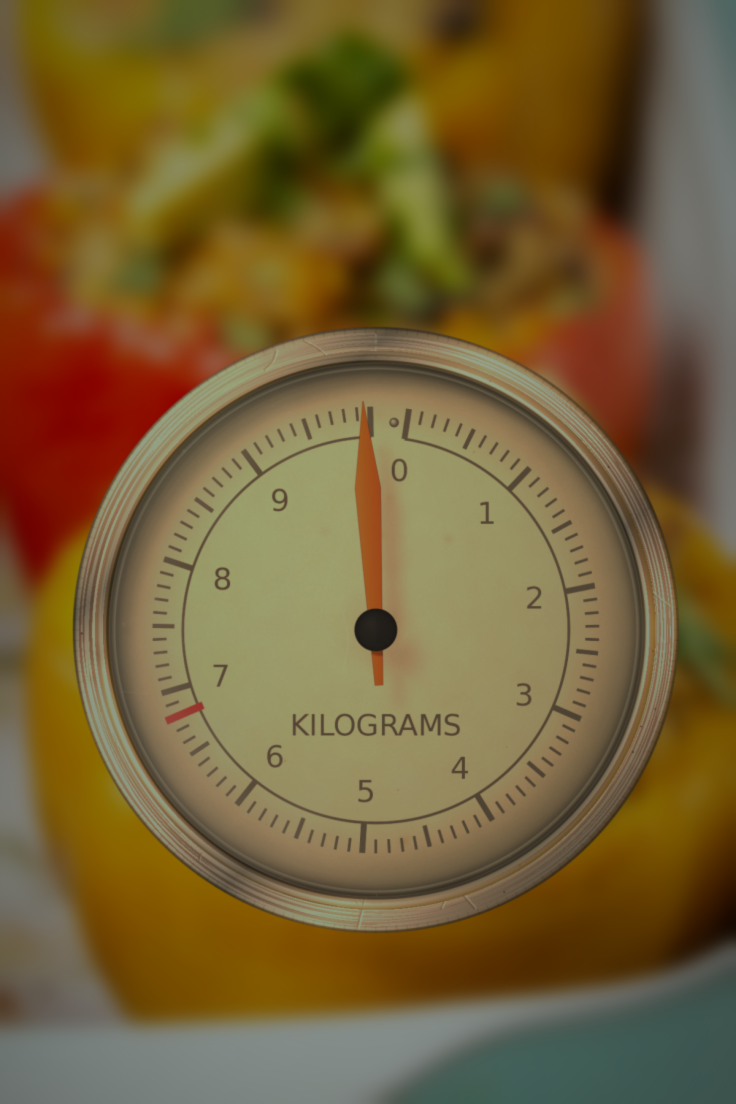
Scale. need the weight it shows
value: 9.95 kg
